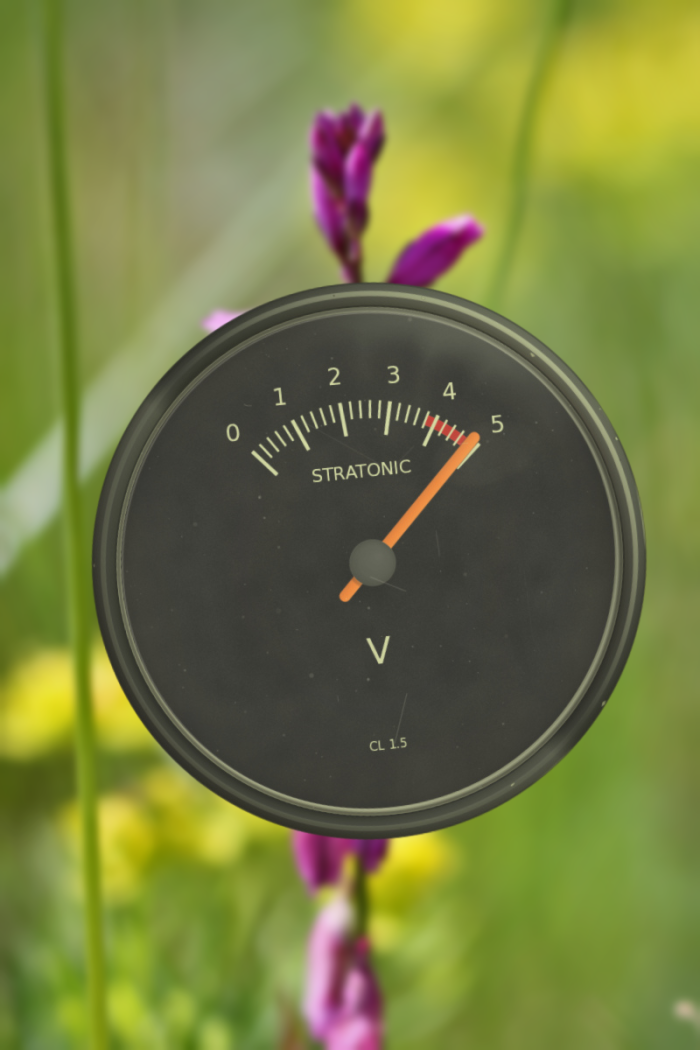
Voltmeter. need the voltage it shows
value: 4.8 V
